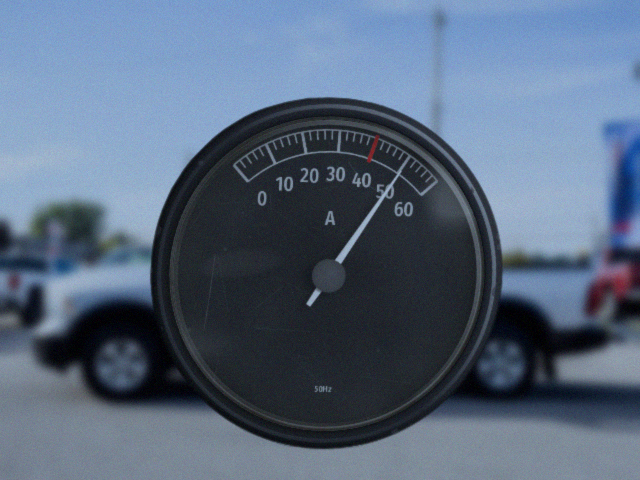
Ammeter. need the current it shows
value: 50 A
